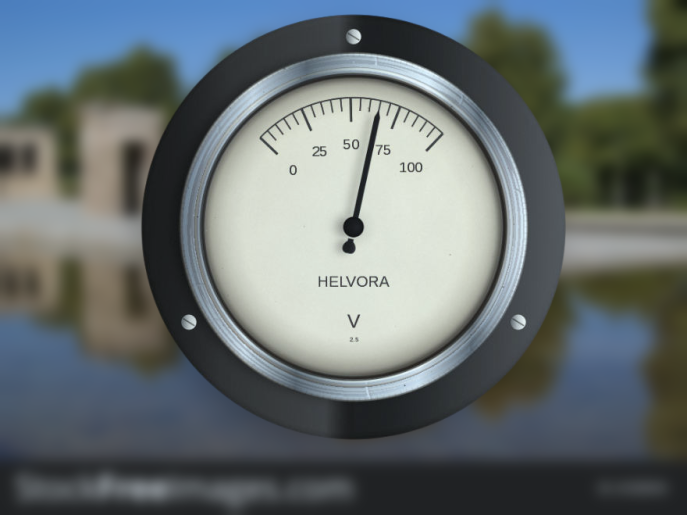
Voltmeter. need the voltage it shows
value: 65 V
